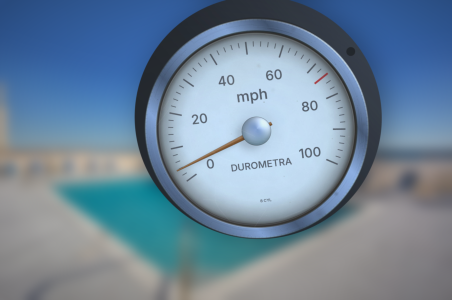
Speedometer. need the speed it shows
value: 4 mph
